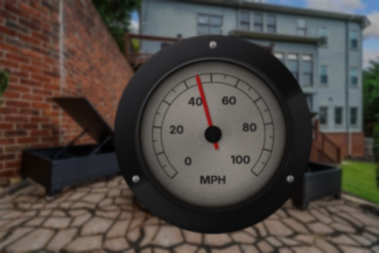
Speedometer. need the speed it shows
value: 45 mph
